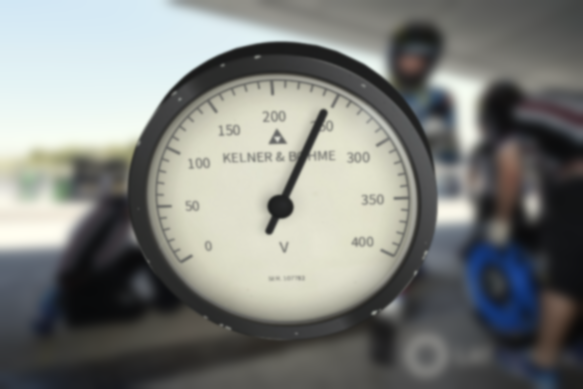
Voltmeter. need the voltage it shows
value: 245 V
